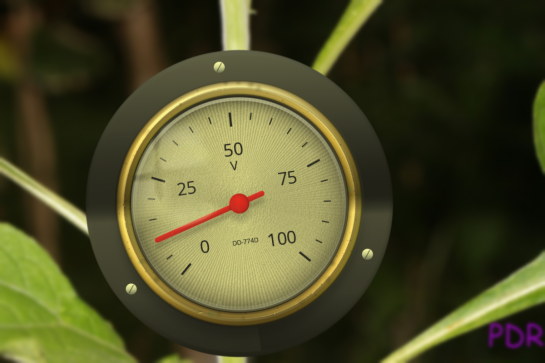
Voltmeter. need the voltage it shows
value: 10 V
